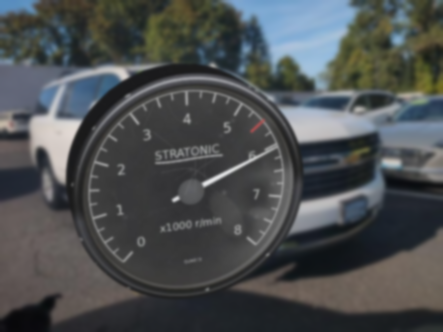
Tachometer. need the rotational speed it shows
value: 6000 rpm
